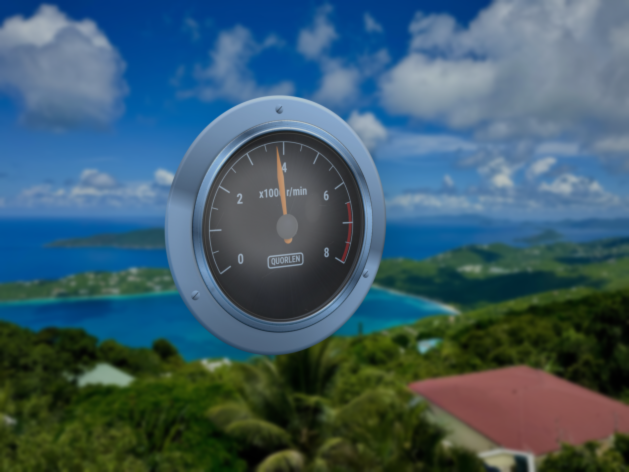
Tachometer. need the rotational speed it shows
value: 3750 rpm
